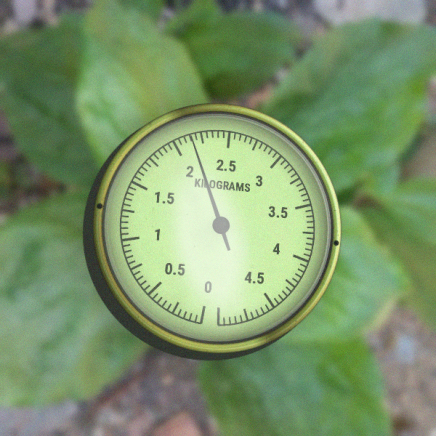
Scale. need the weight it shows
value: 2.15 kg
